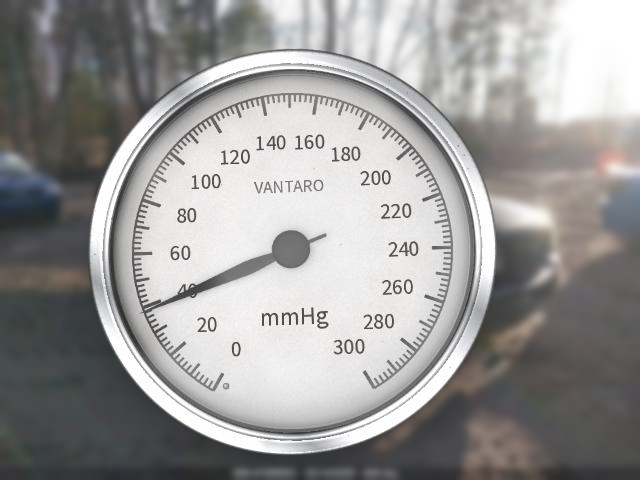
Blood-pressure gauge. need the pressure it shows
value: 38 mmHg
